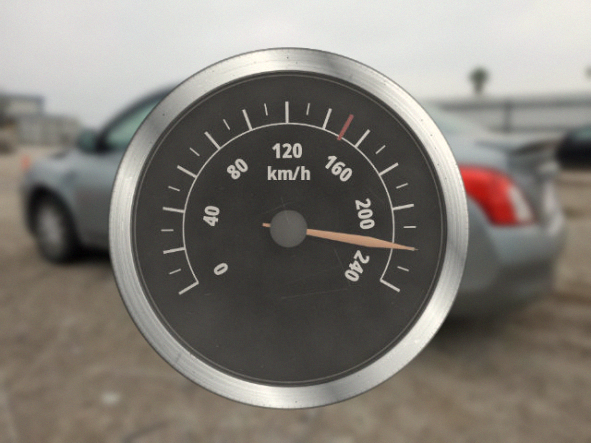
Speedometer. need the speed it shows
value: 220 km/h
